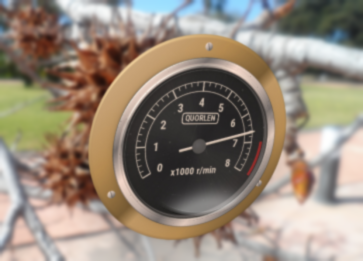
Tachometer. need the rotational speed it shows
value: 6600 rpm
